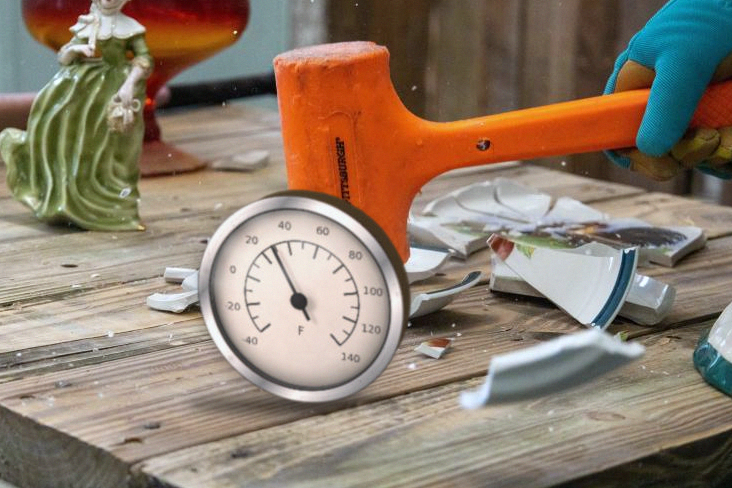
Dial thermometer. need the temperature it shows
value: 30 °F
